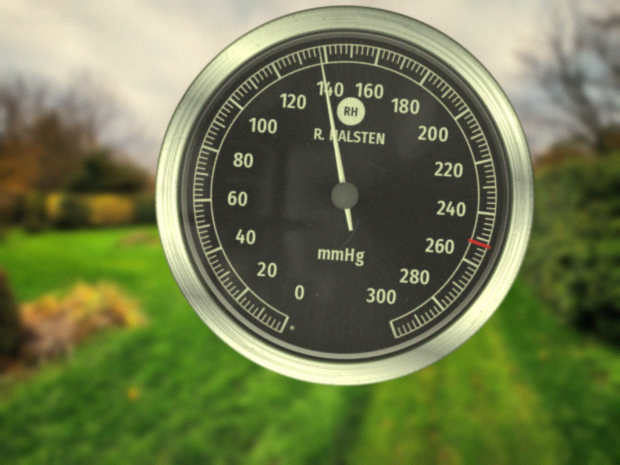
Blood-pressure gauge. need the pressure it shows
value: 138 mmHg
